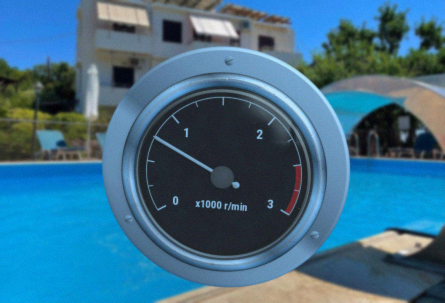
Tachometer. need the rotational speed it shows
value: 750 rpm
